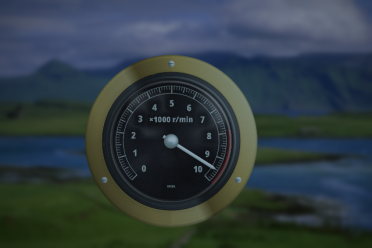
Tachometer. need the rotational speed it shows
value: 9500 rpm
